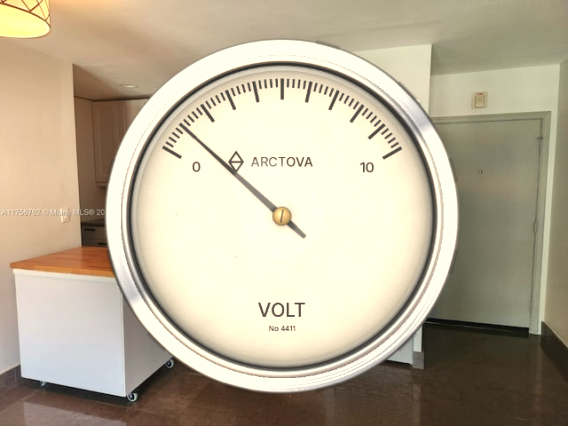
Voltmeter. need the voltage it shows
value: 1 V
